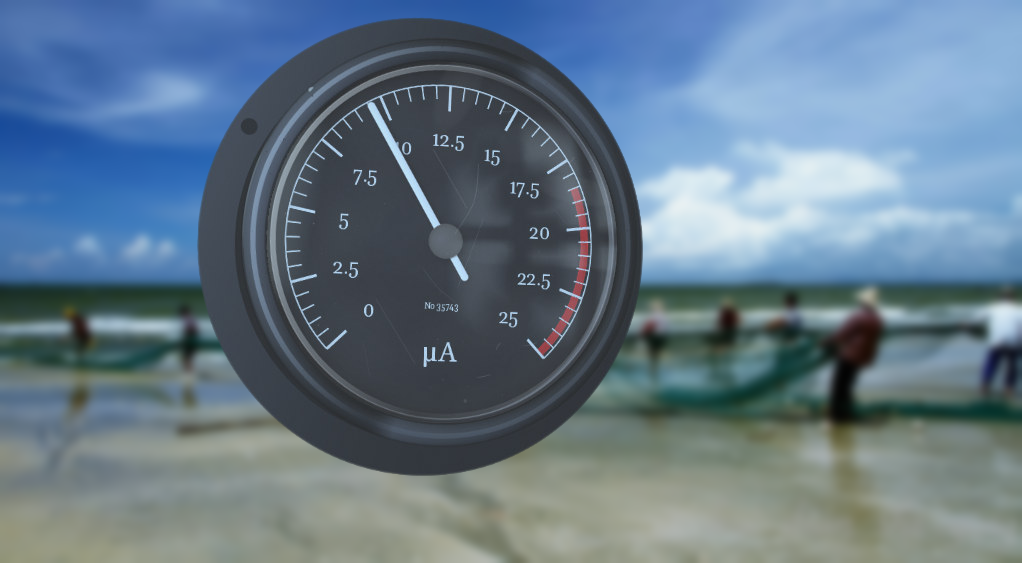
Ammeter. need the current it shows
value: 9.5 µA
